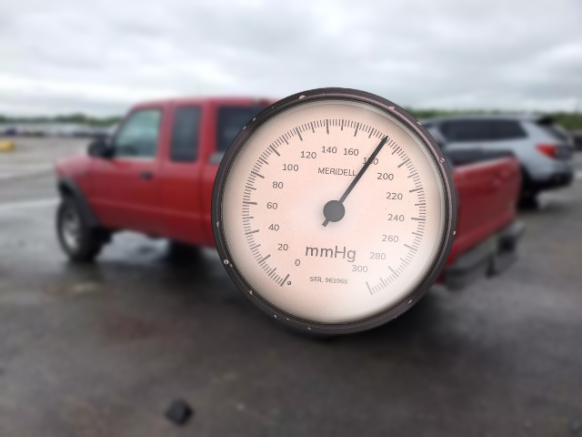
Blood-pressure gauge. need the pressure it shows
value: 180 mmHg
